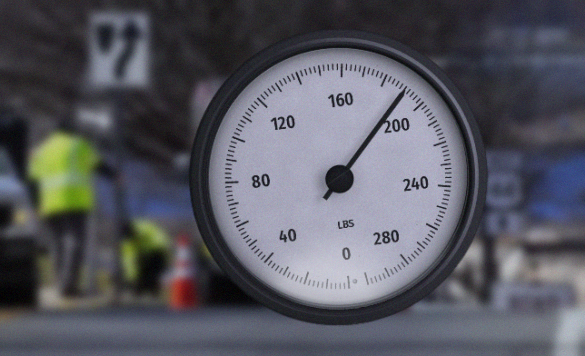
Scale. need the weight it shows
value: 190 lb
